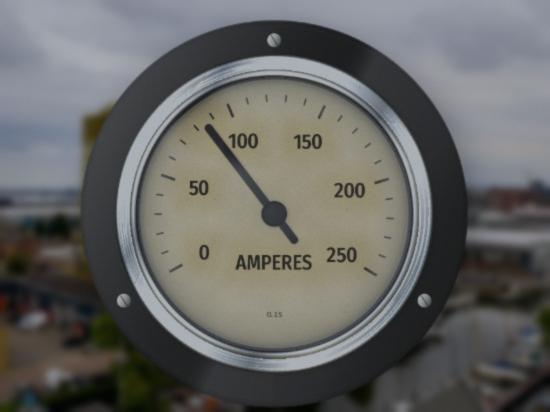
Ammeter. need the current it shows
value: 85 A
